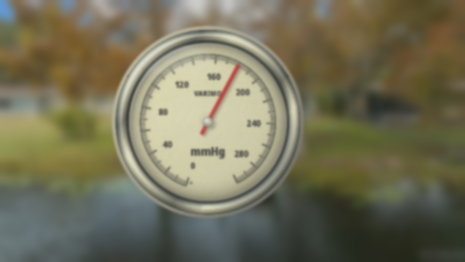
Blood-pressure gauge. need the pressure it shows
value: 180 mmHg
